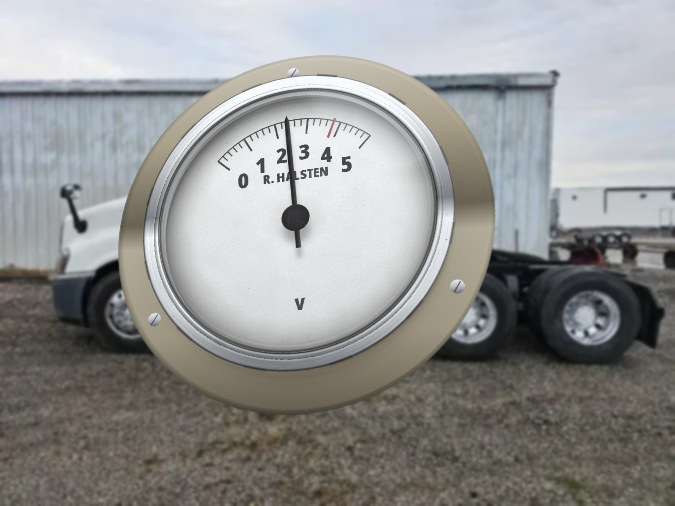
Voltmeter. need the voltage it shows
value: 2.4 V
